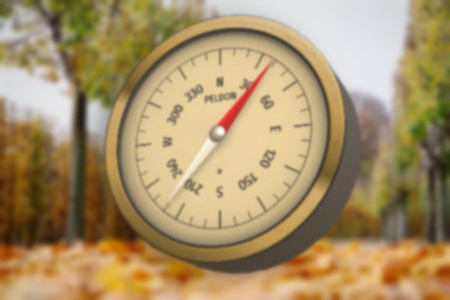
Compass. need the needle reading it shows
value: 40 °
